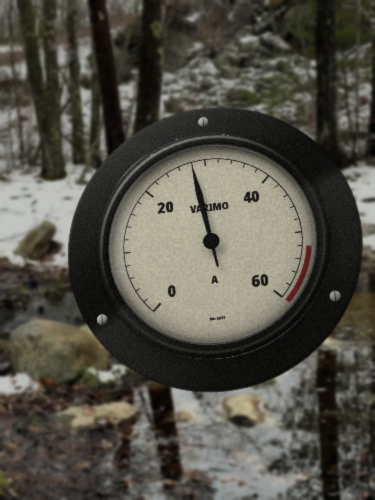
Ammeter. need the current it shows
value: 28 A
